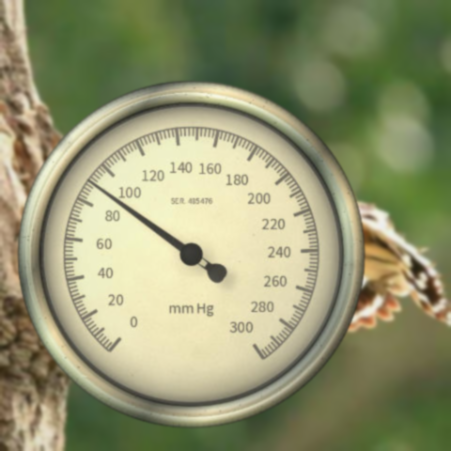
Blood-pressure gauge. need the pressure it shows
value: 90 mmHg
